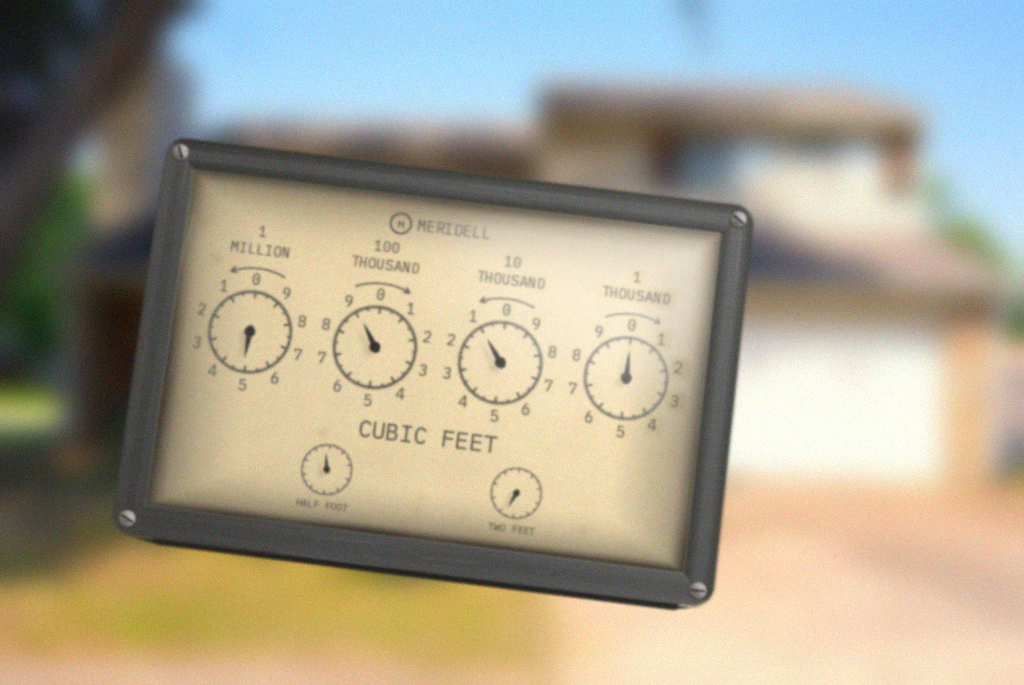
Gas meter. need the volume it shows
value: 491000 ft³
